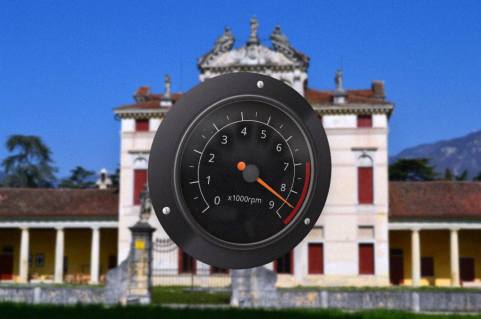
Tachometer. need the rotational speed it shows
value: 8500 rpm
